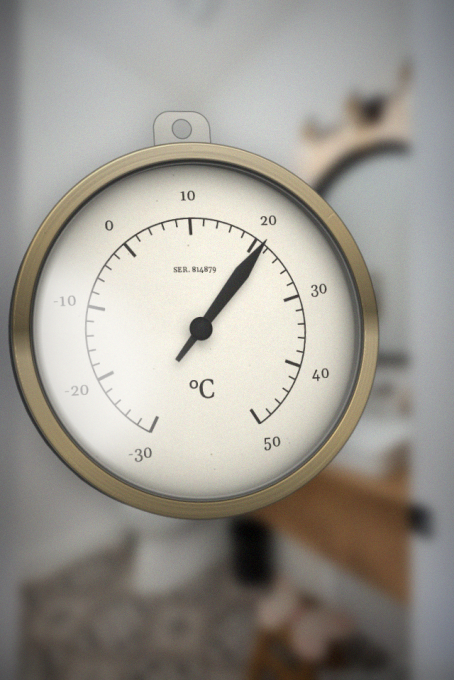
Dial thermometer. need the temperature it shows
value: 21 °C
